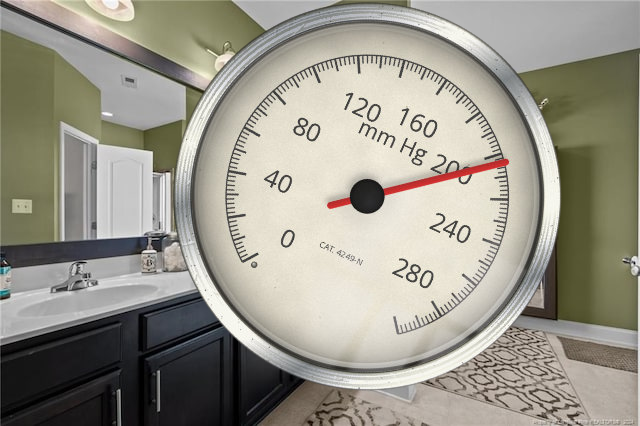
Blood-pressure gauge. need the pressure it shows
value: 204 mmHg
